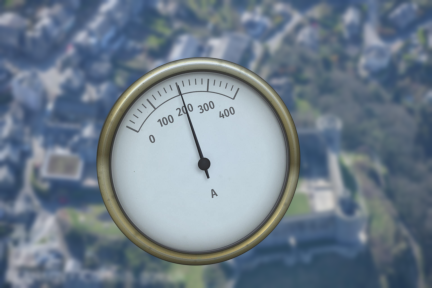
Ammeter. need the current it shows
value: 200 A
